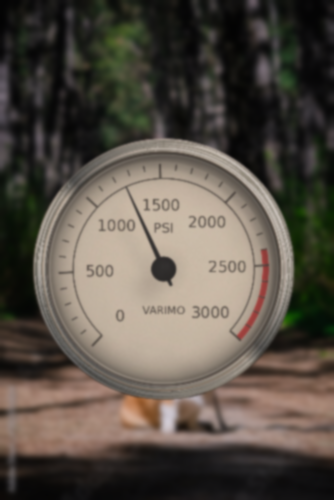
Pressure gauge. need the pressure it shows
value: 1250 psi
